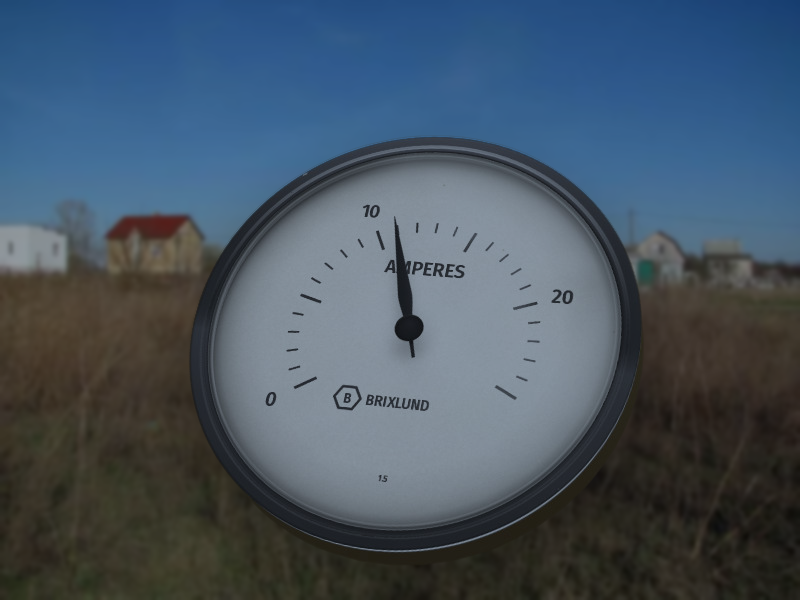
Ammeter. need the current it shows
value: 11 A
